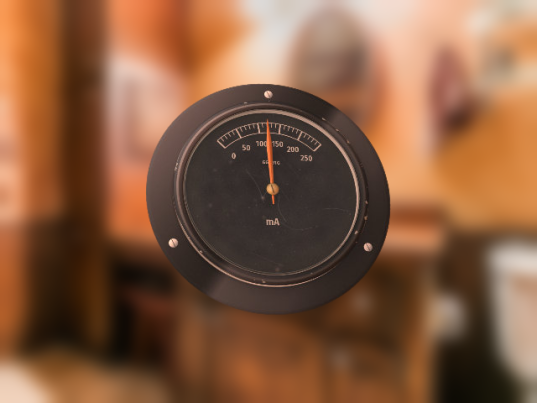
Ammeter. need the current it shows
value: 120 mA
